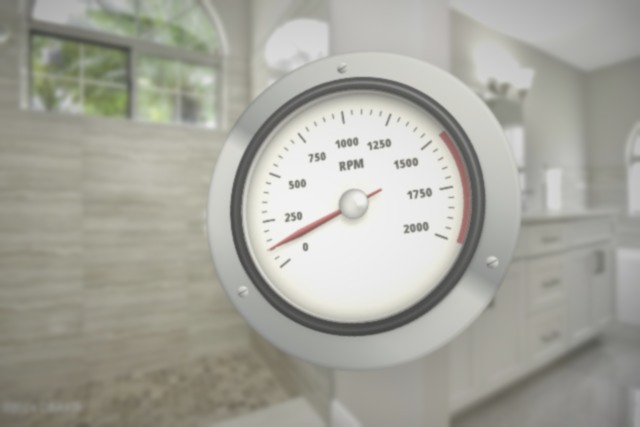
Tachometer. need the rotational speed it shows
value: 100 rpm
